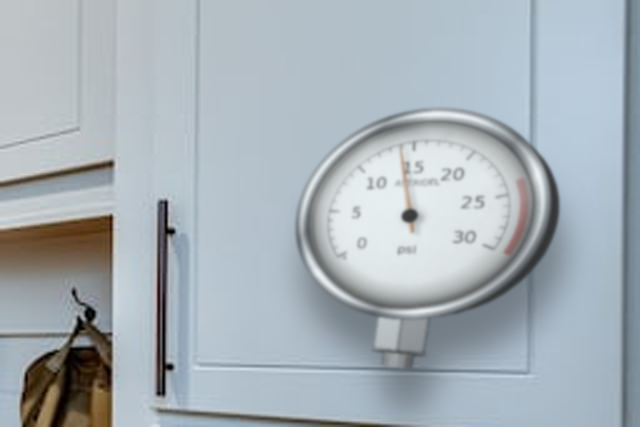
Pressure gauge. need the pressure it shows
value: 14 psi
